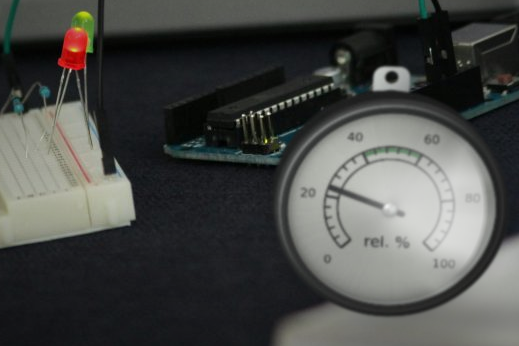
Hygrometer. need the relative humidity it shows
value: 24 %
